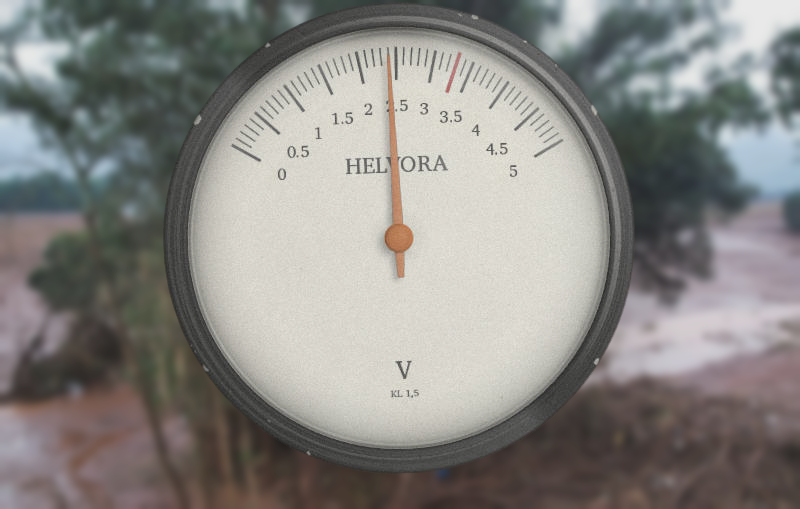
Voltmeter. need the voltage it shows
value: 2.4 V
